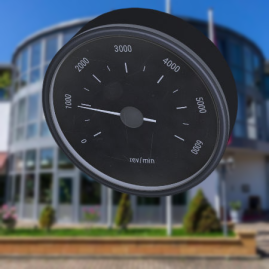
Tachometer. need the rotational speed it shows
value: 1000 rpm
